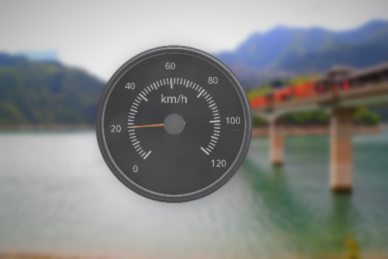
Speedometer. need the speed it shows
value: 20 km/h
